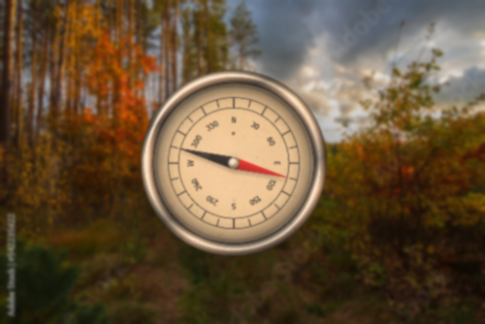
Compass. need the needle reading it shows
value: 105 °
